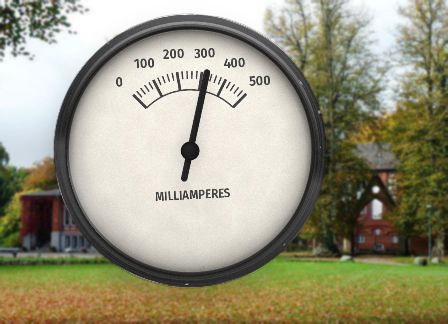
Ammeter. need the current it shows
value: 320 mA
